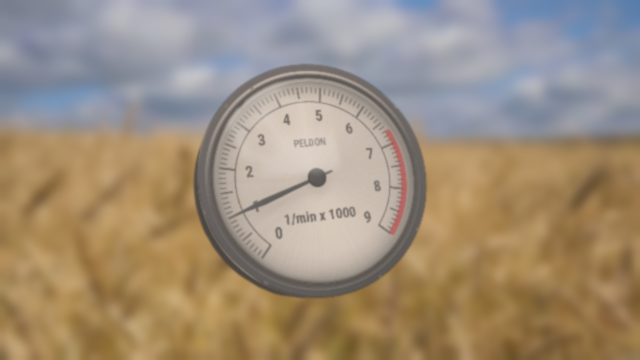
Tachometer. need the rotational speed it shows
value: 1000 rpm
